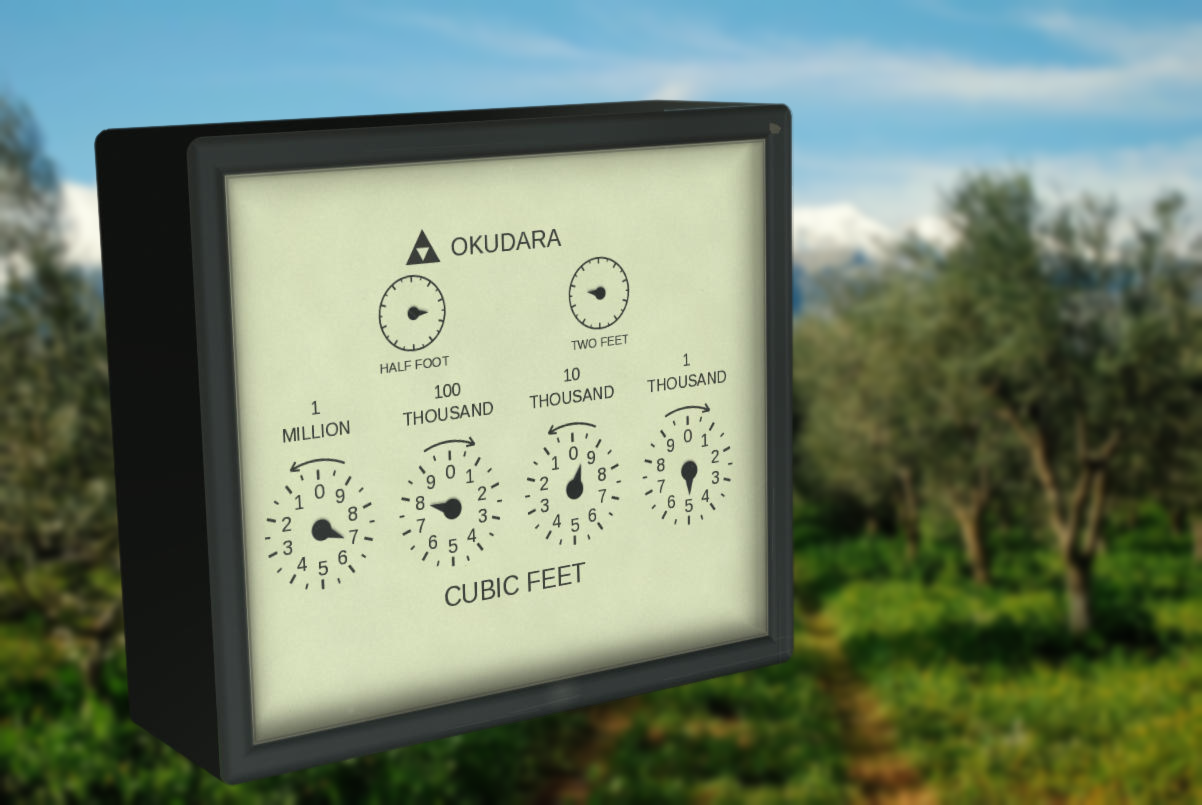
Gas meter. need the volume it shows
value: 679500 ft³
